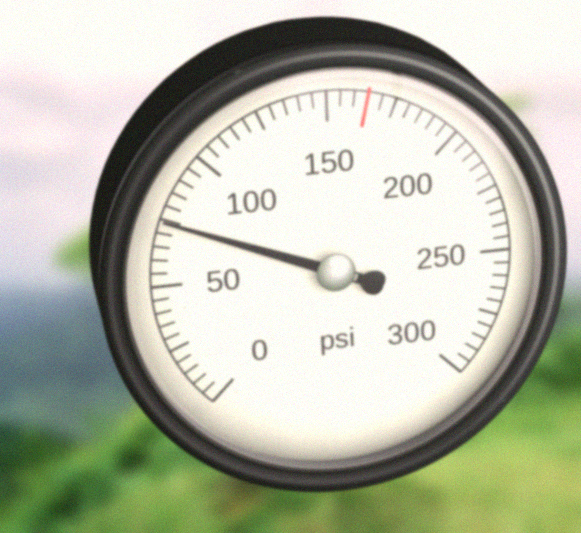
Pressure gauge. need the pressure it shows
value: 75 psi
